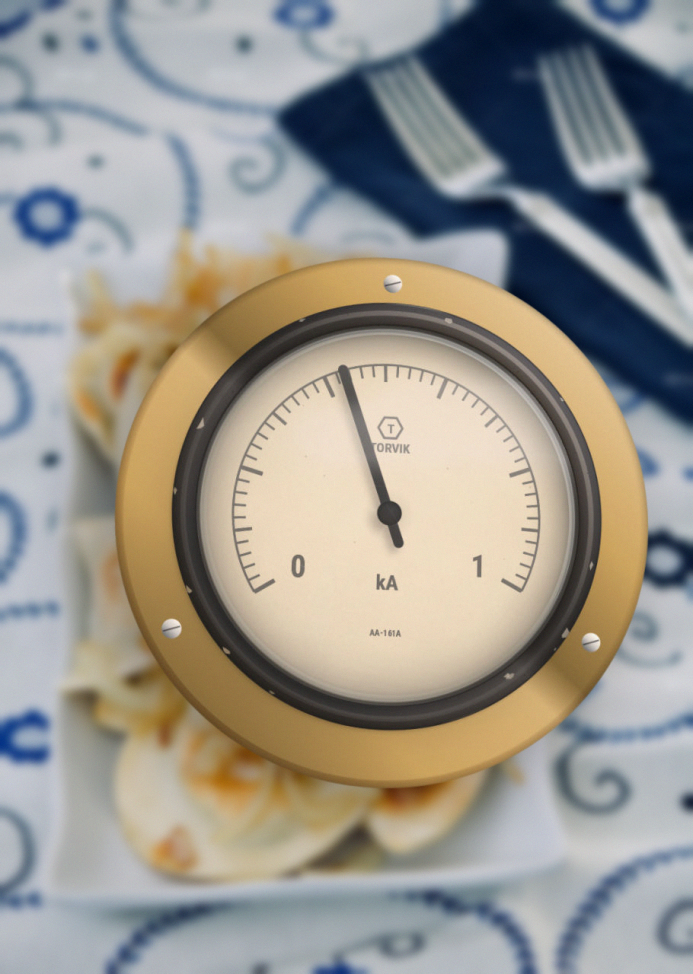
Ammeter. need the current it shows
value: 0.43 kA
